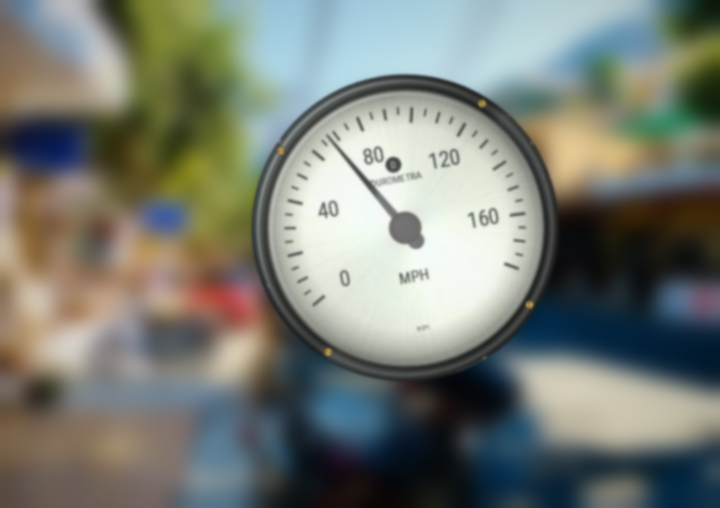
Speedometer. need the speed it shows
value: 67.5 mph
